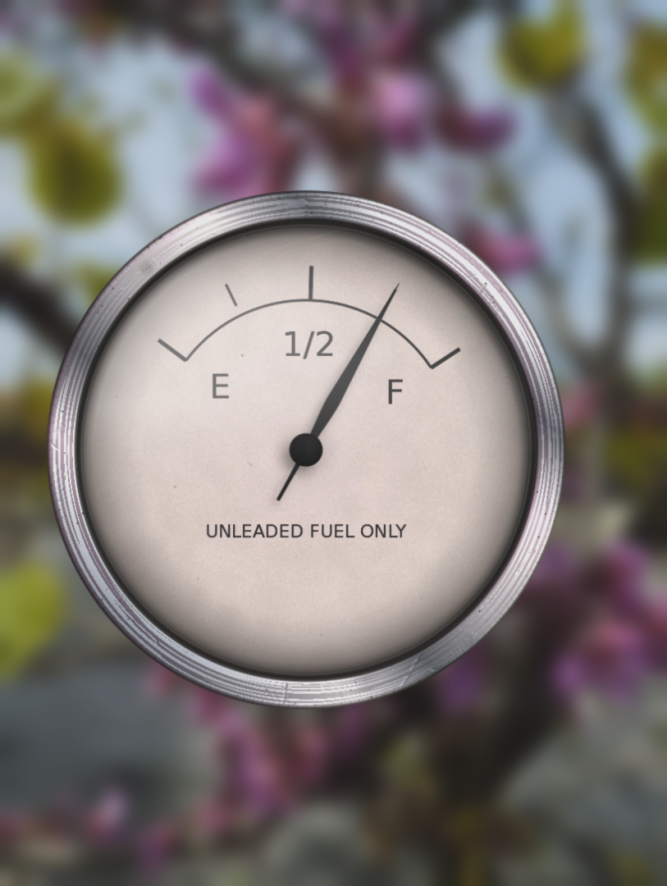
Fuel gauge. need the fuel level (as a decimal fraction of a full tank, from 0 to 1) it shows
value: 0.75
